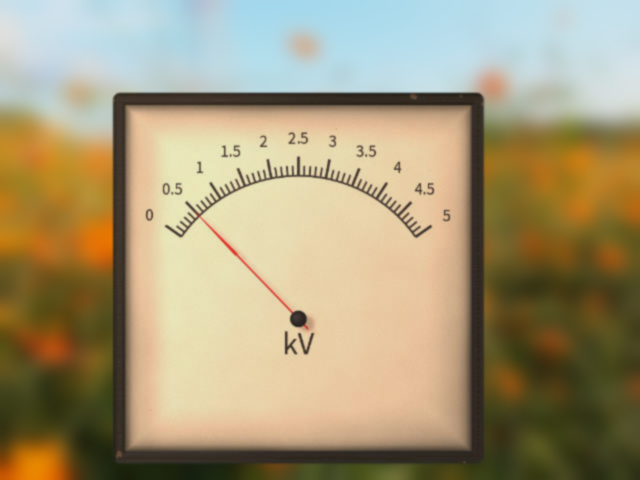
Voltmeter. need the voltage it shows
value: 0.5 kV
